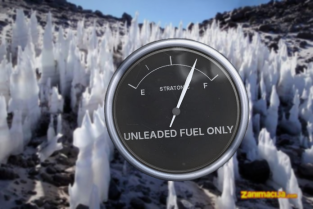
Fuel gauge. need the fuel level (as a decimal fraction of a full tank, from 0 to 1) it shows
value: 0.75
